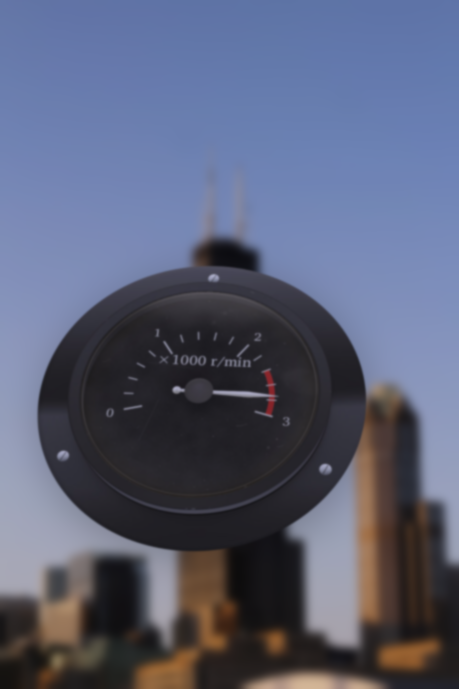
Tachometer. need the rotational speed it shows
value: 2800 rpm
